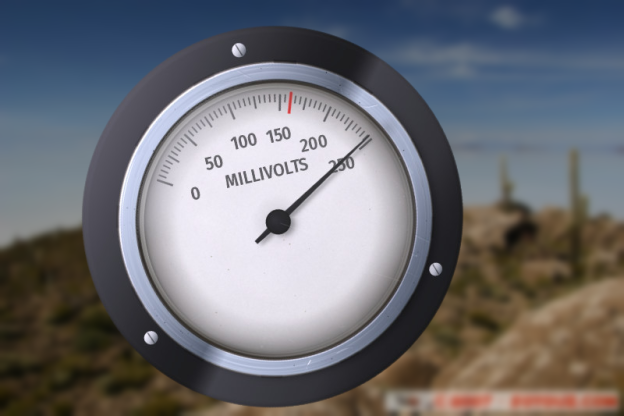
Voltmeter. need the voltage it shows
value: 245 mV
